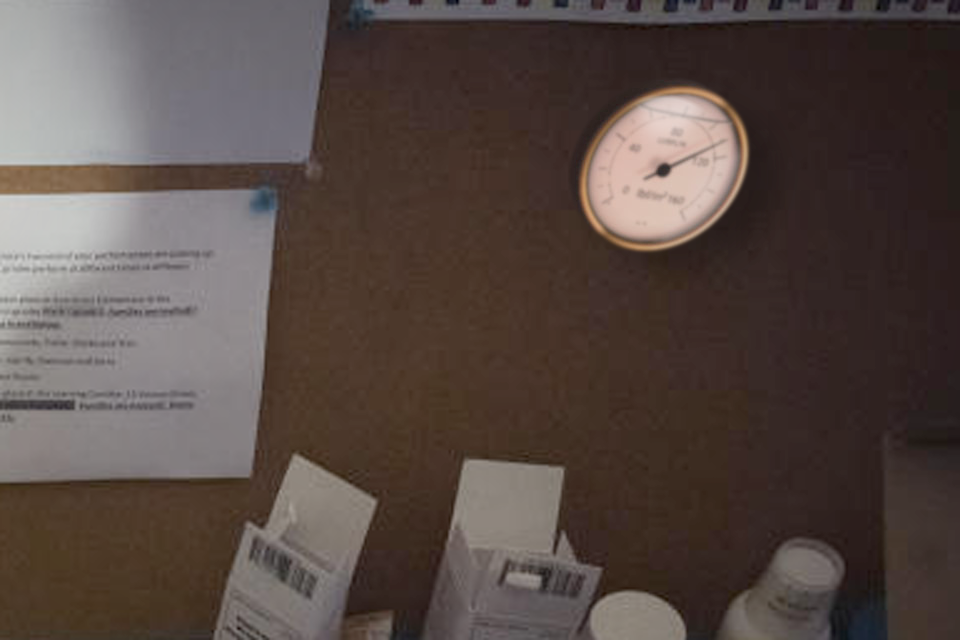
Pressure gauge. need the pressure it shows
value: 110 psi
